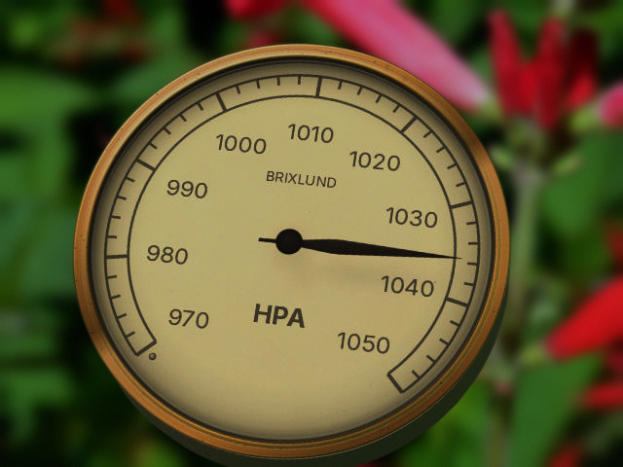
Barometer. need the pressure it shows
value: 1036 hPa
